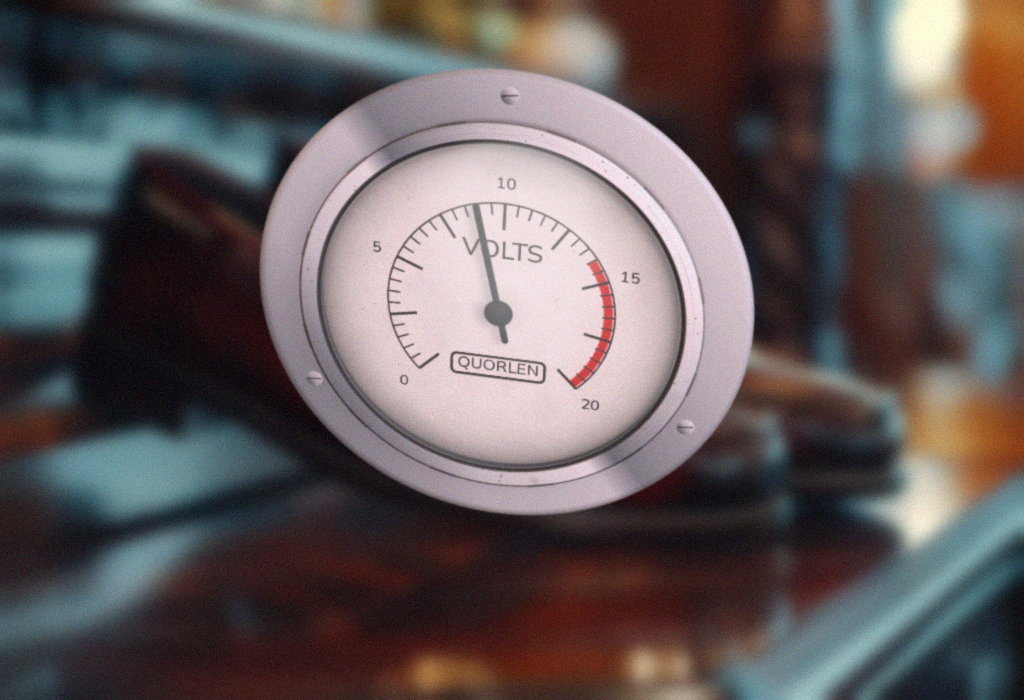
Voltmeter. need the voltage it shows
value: 9 V
